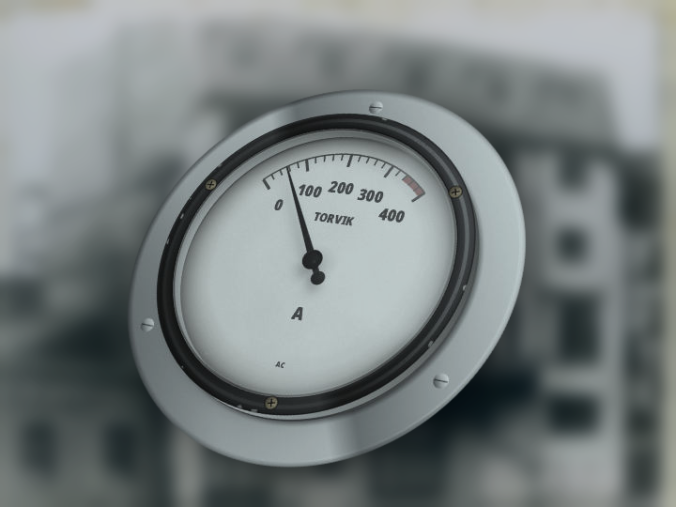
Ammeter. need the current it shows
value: 60 A
